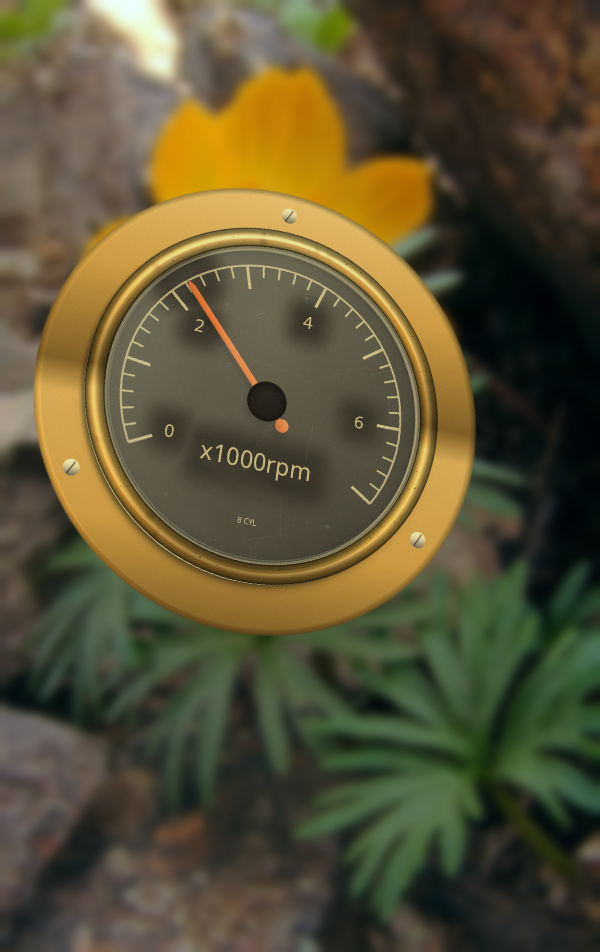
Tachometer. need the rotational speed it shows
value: 2200 rpm
